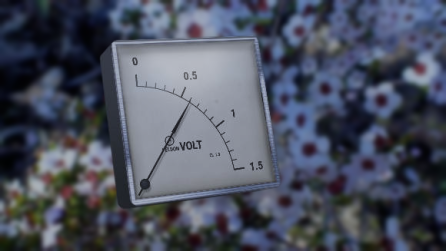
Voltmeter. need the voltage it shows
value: 0.6 V
